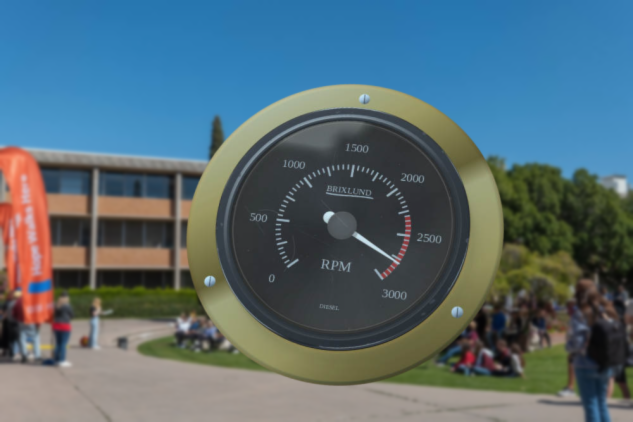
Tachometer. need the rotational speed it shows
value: 2800 rpm
